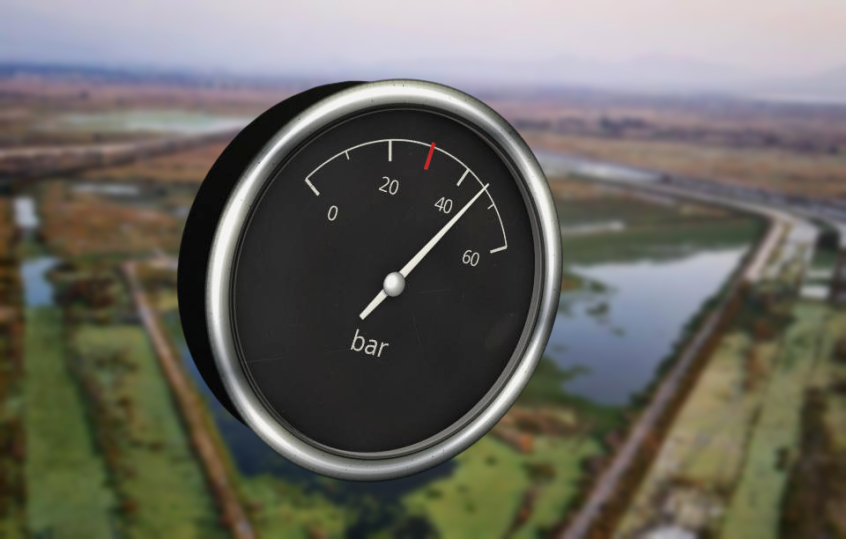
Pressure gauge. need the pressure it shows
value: 45 bar
